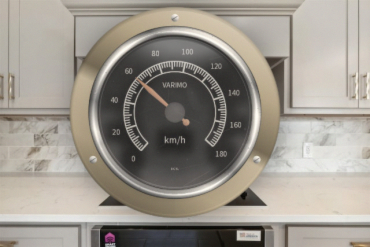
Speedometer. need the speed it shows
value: 60 km/h
